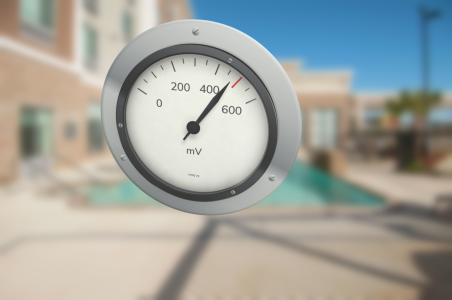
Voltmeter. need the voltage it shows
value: 475 mV
